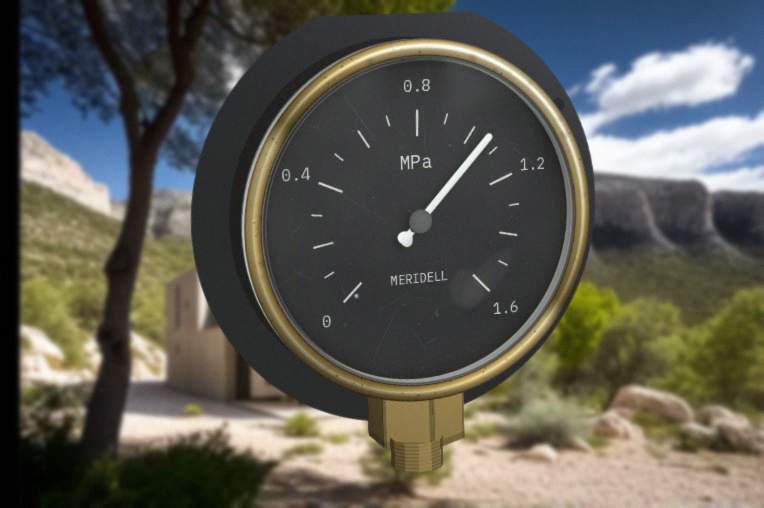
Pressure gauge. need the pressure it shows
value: 1.05 MPa
